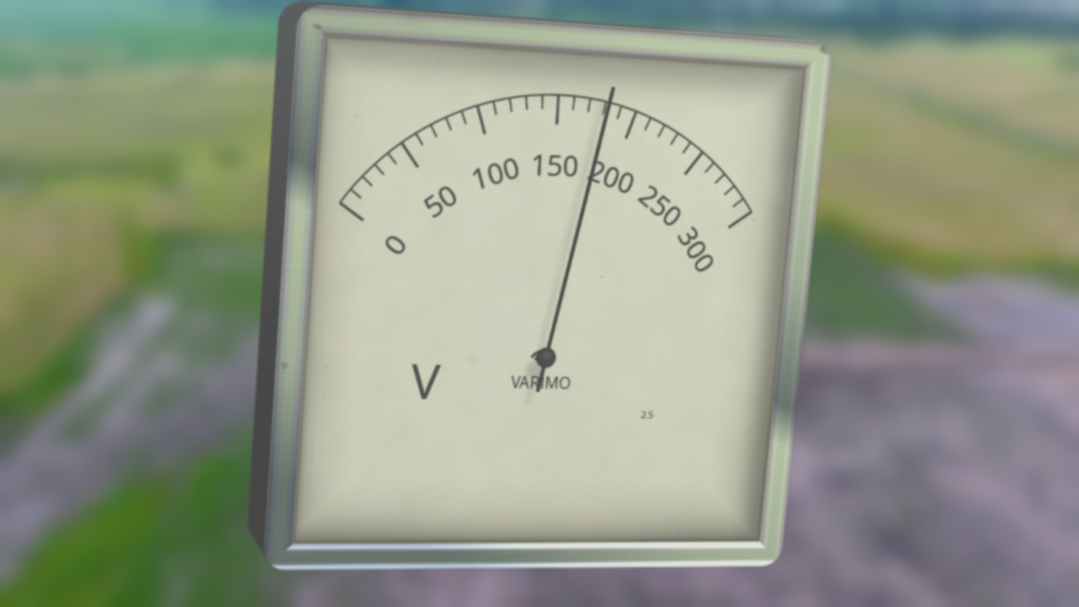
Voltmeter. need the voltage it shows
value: 180 V
